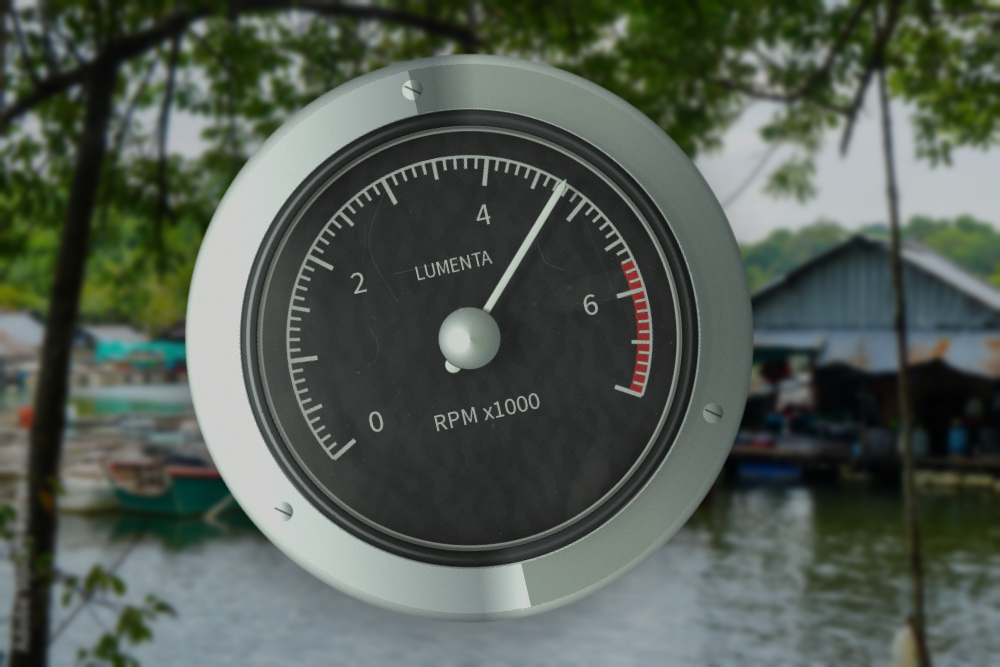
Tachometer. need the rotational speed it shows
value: 4750 rpm
